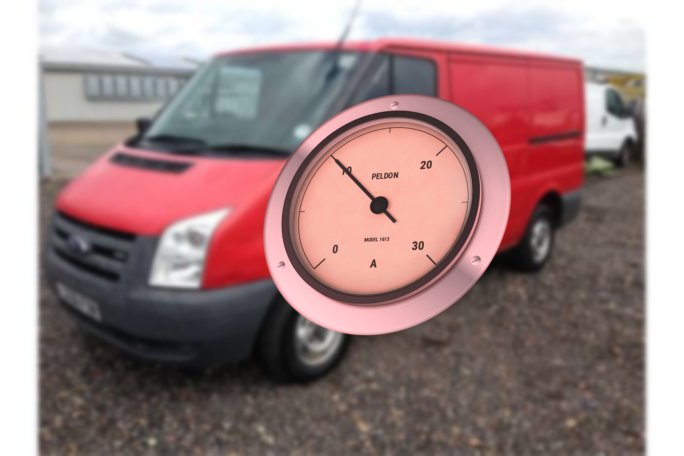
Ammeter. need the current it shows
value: 10 A
